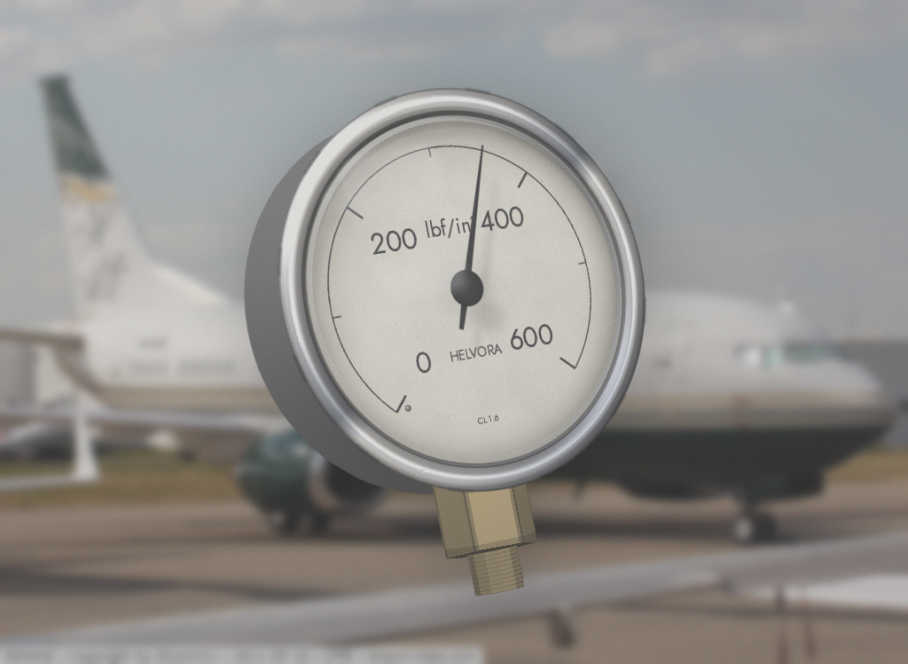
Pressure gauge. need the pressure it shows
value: 350 psi
